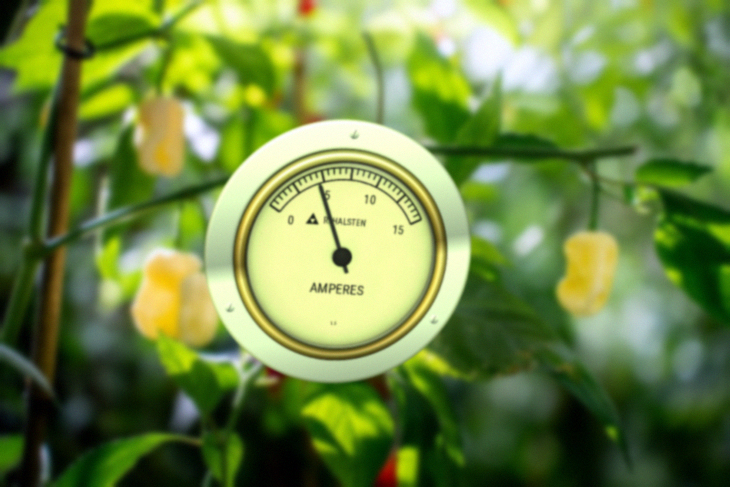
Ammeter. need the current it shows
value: 4.5 A
